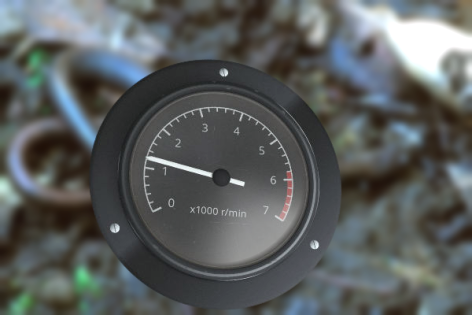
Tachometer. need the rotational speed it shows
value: 1200 rpm
